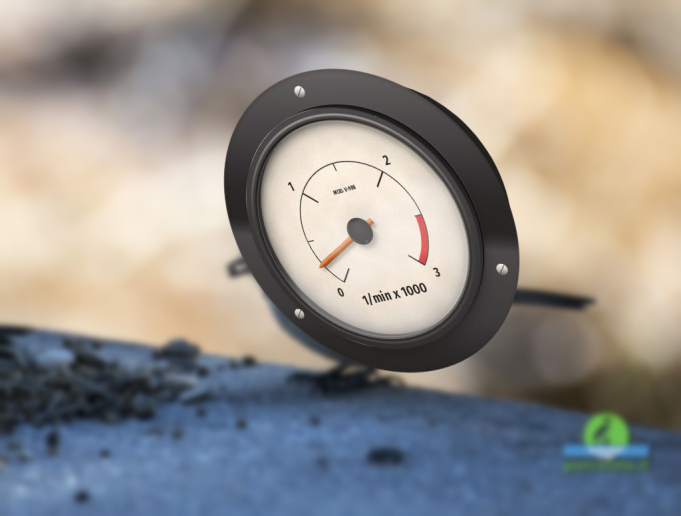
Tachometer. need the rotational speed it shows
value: 250 rpm
